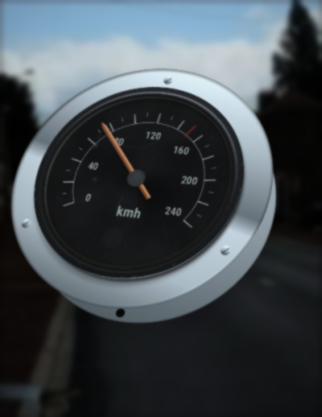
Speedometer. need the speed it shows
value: 75 km/h
